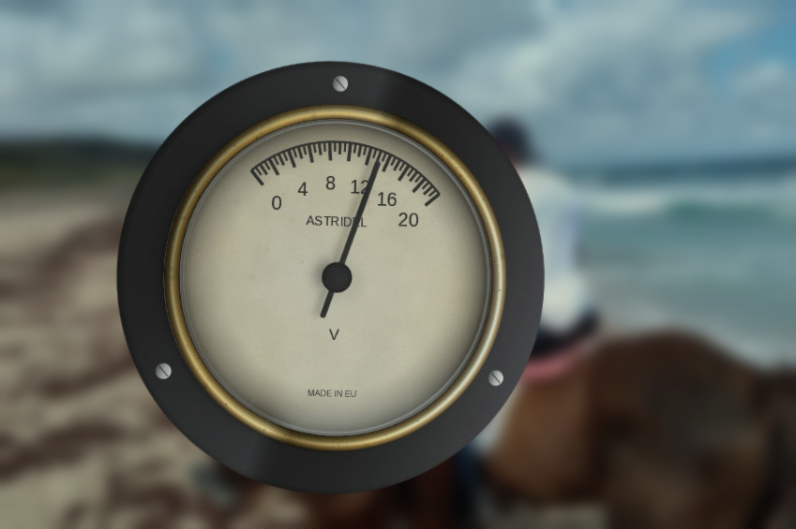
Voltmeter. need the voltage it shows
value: 13 V
